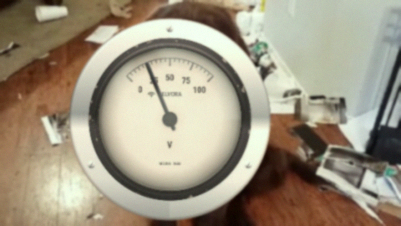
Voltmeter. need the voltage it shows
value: 25 V
